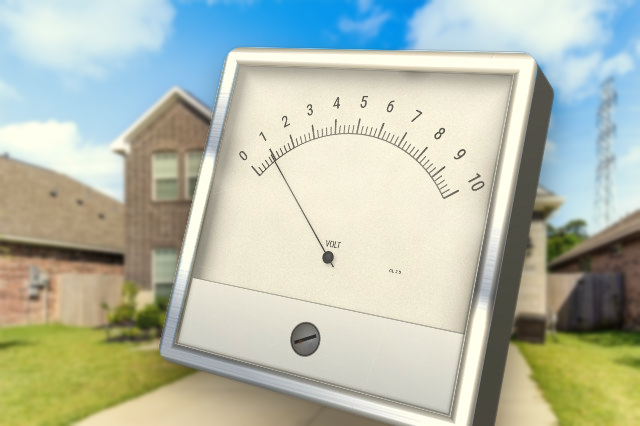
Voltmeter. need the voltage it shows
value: 1 V
